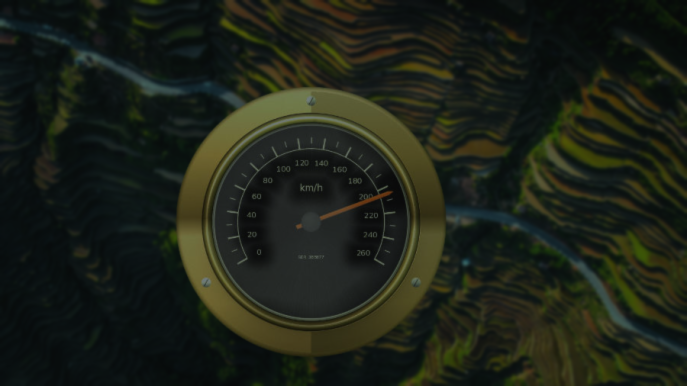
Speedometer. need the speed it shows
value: 205 km/h
